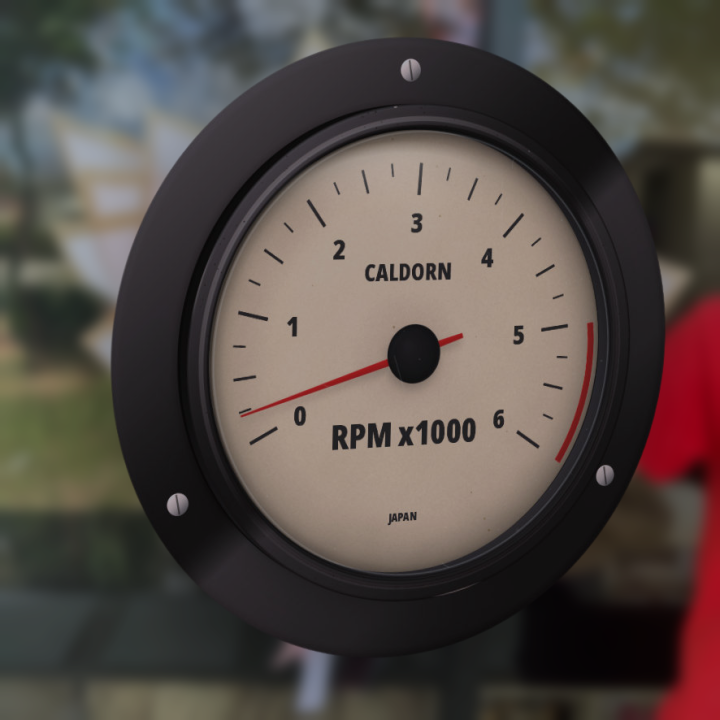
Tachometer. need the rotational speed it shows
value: 250 rpm
